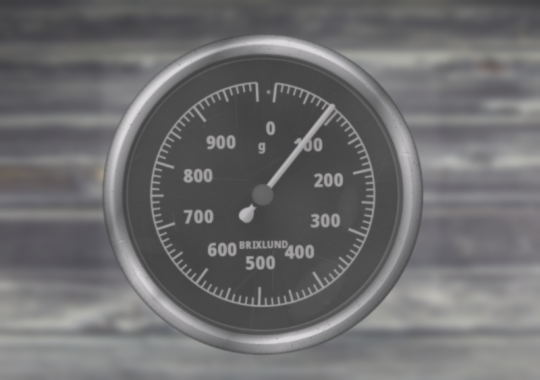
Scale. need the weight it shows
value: 90 g
